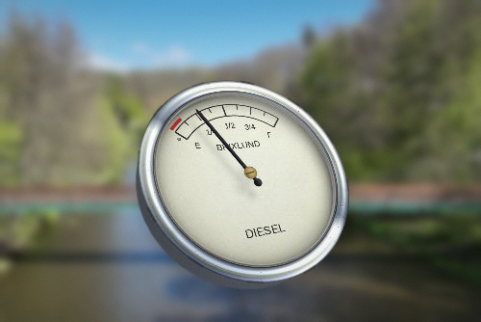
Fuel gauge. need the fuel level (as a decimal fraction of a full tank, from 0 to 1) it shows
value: 0.25
